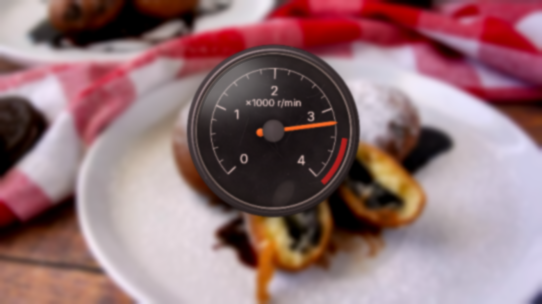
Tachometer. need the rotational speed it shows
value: 3200 rpm
